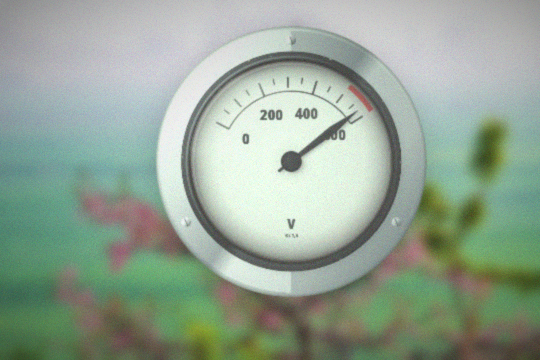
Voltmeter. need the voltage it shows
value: 575 V
